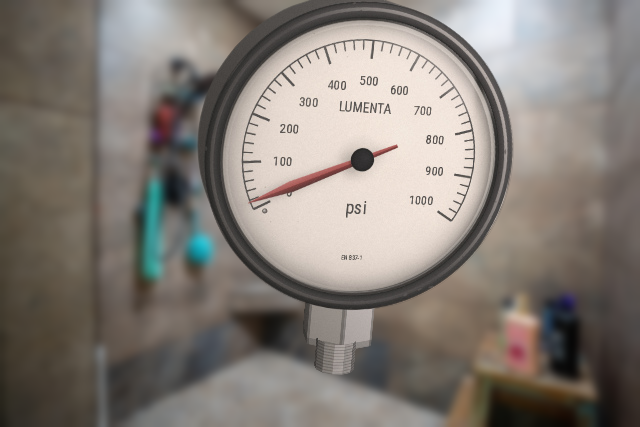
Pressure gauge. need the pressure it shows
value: 20 psi
